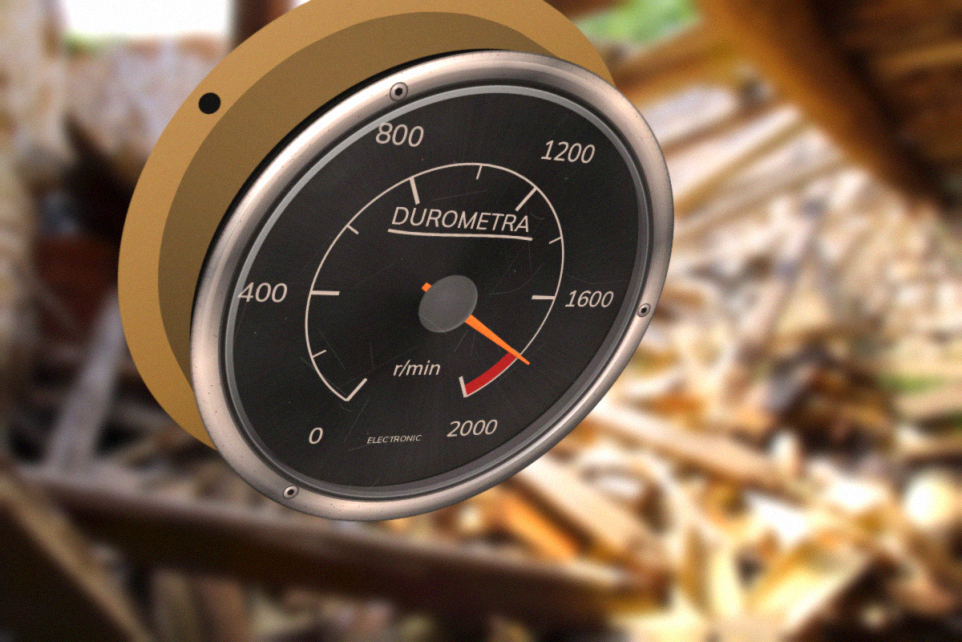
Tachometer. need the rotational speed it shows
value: 1800 rpm
